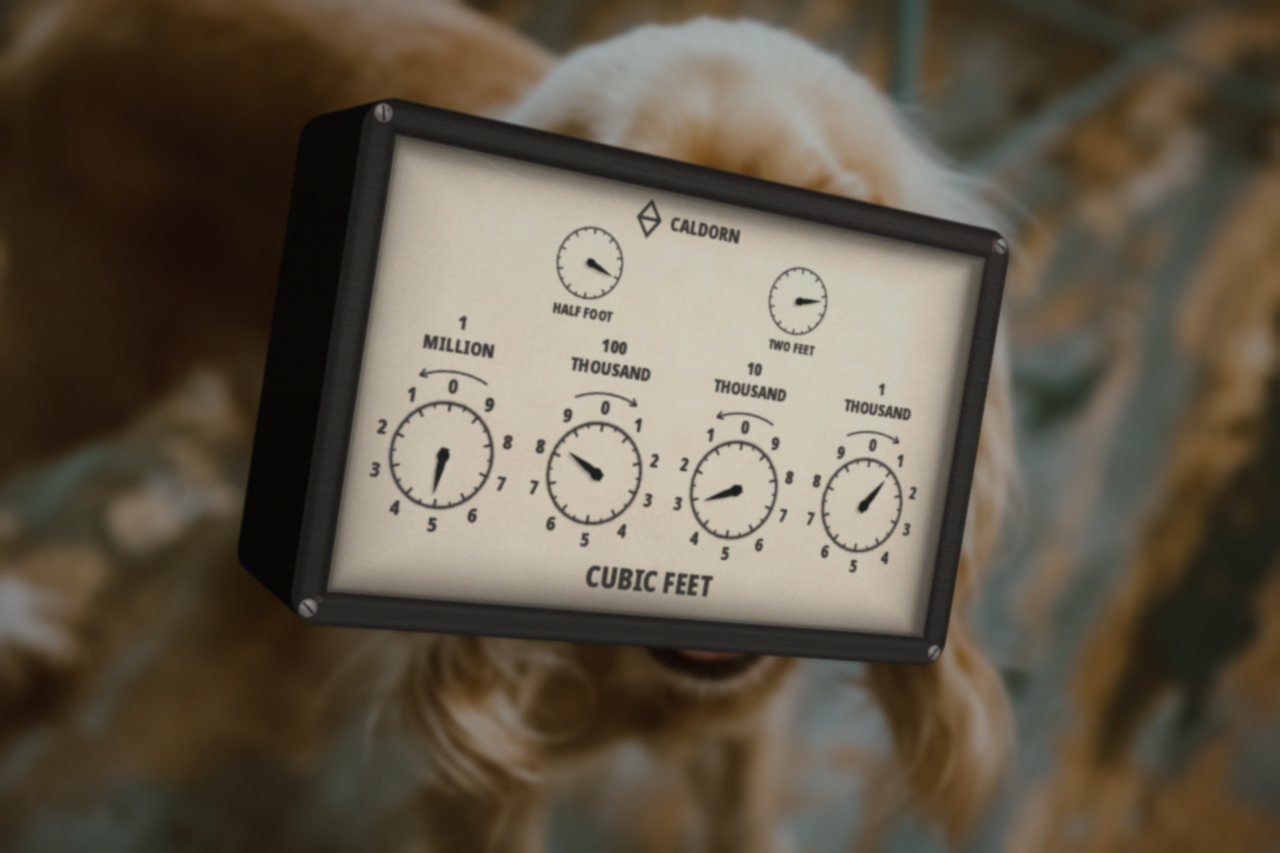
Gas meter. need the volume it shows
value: 483100 ft³
